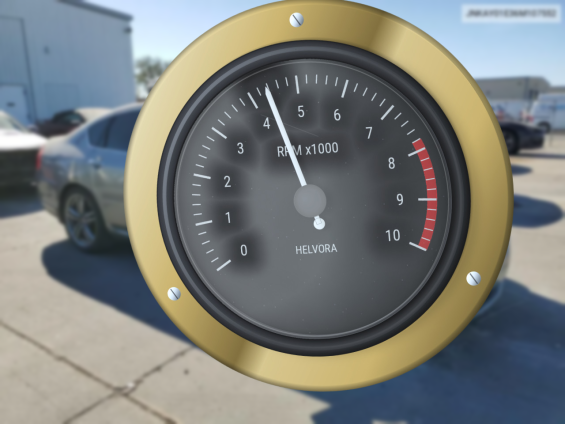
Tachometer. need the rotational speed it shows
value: 4400 rpm
